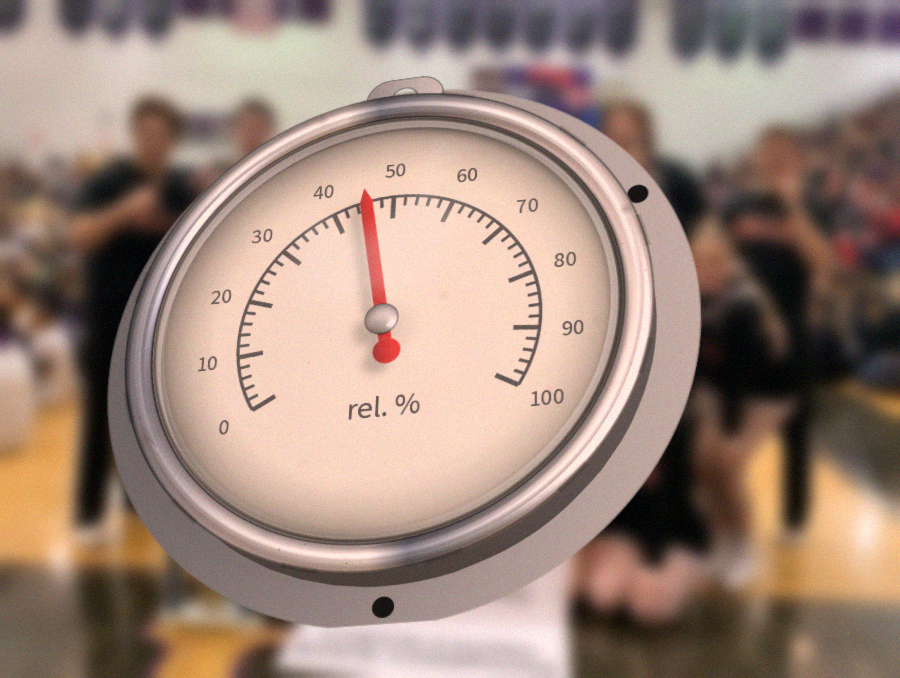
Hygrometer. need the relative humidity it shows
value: 46 %
